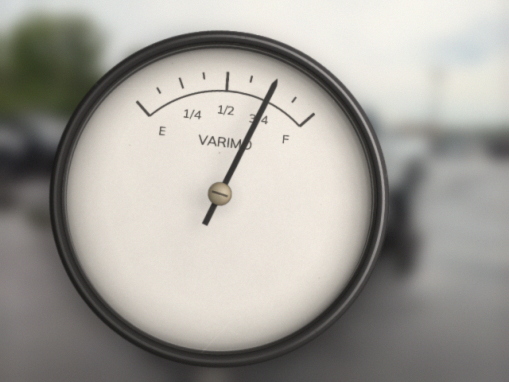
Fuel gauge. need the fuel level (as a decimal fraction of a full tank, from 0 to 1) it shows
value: 0.75
